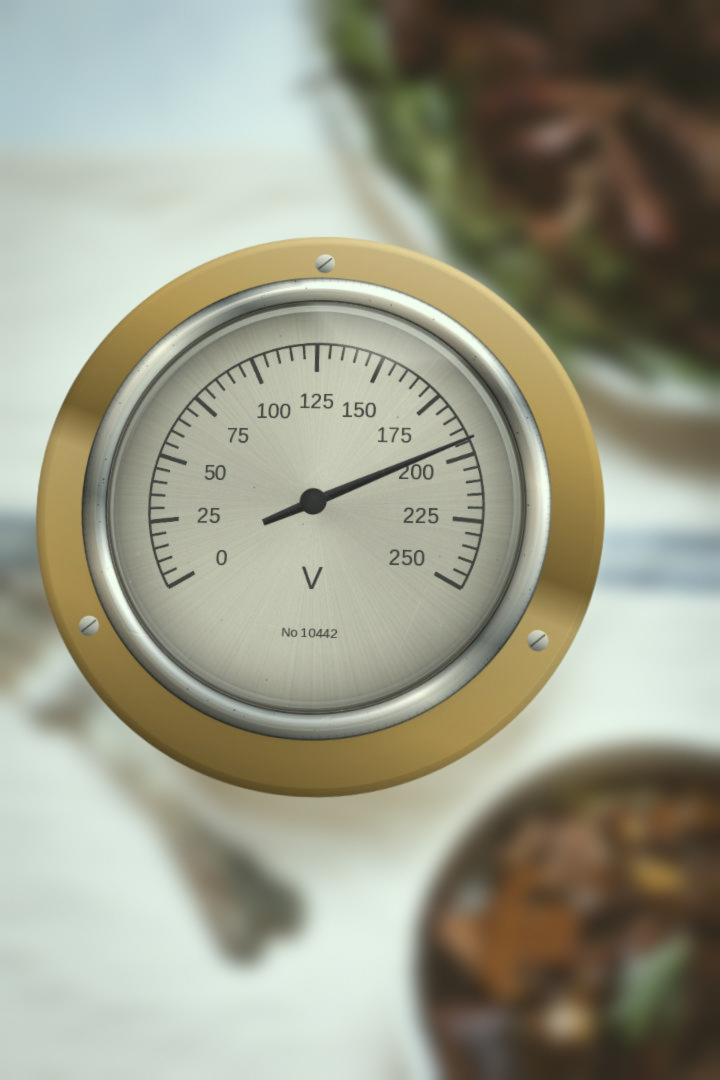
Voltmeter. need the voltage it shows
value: 195 V
